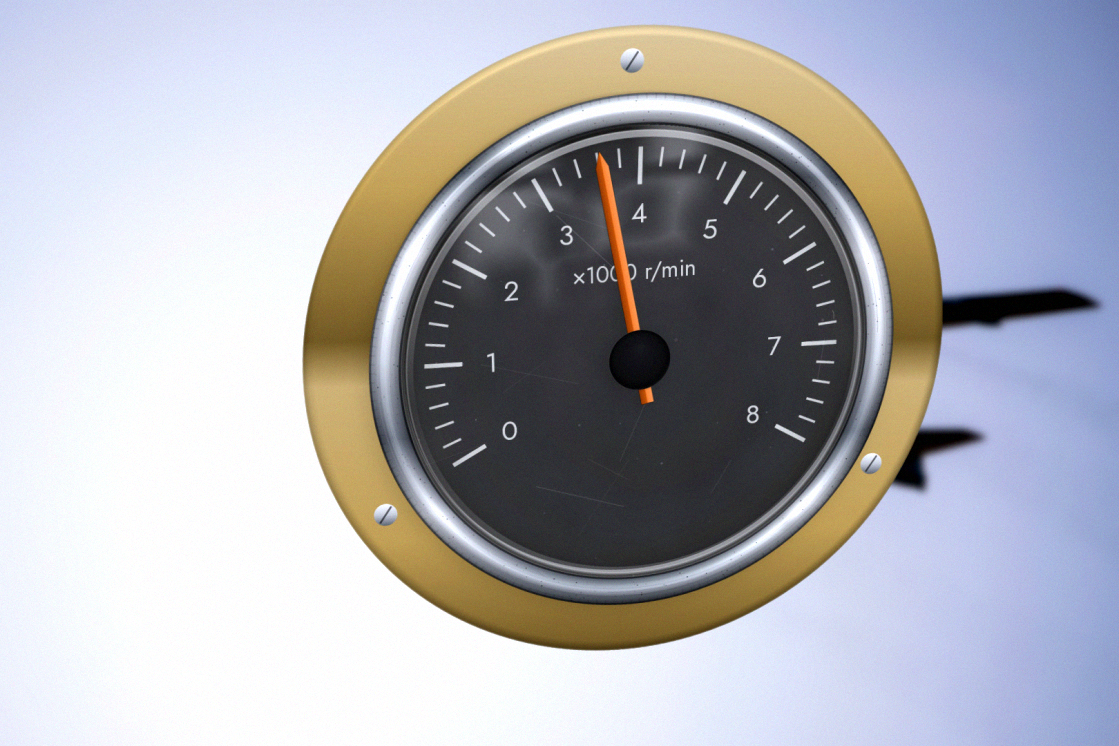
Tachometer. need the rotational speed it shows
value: 3600 rpm
